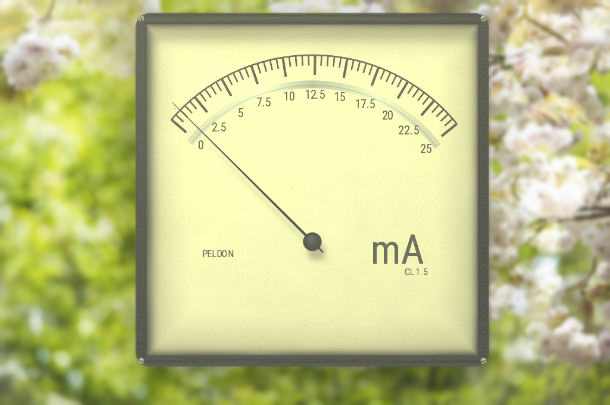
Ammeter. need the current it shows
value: 1 mA
